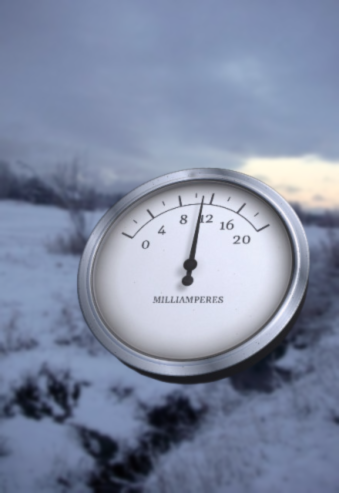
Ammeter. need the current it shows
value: 11 mA
